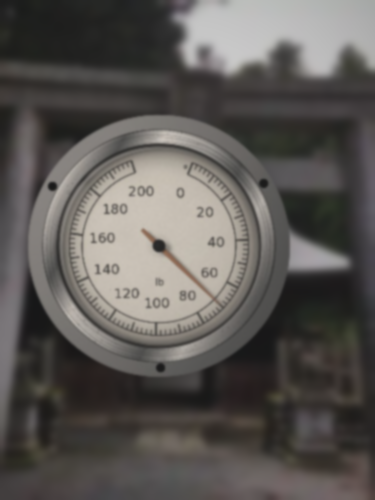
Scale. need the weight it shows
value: 70 lb
